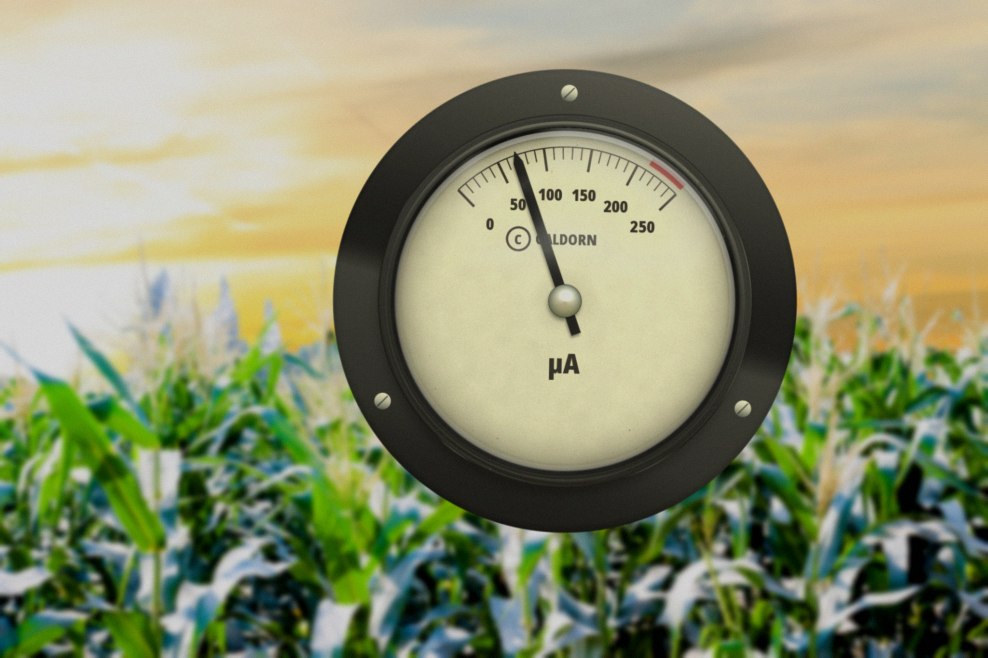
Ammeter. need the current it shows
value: 70 µA
